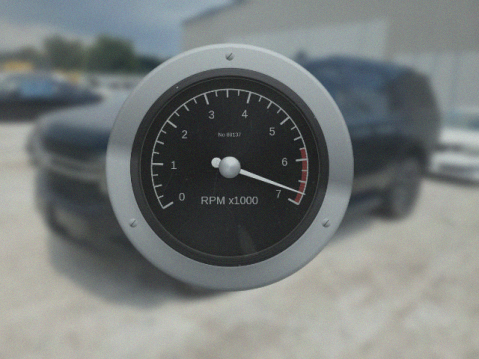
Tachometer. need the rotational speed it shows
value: 6750 rpm
